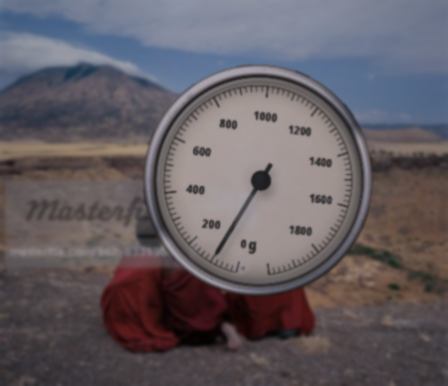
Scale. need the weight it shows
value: 100 g
